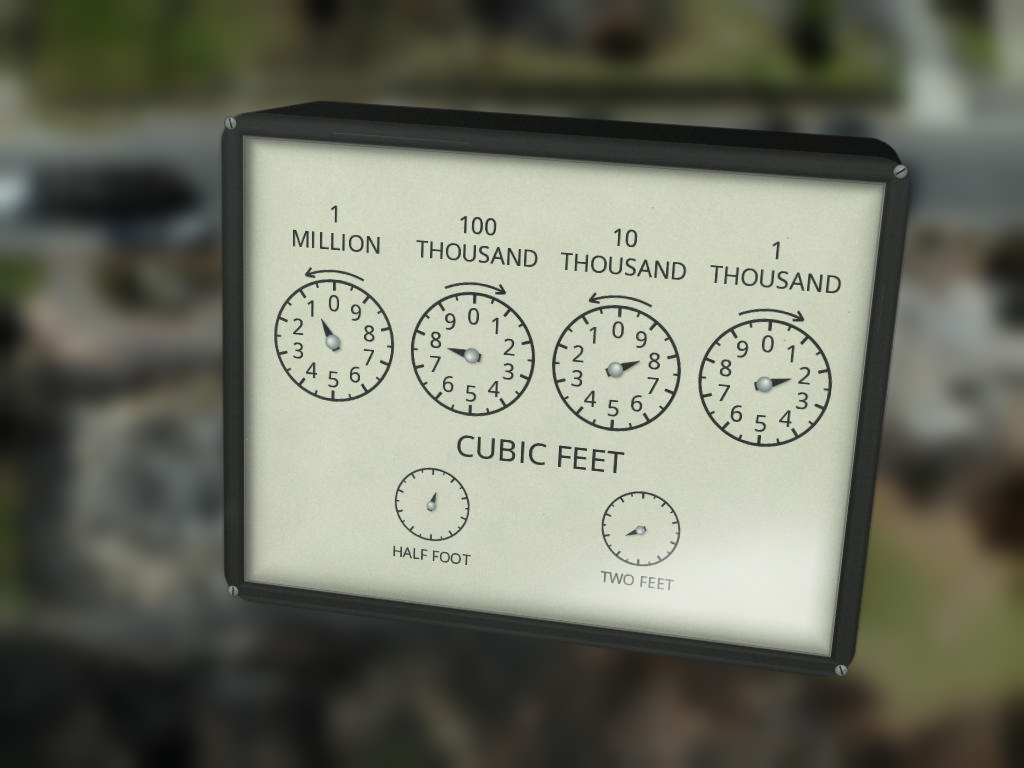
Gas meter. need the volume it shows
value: 78200 ft³
